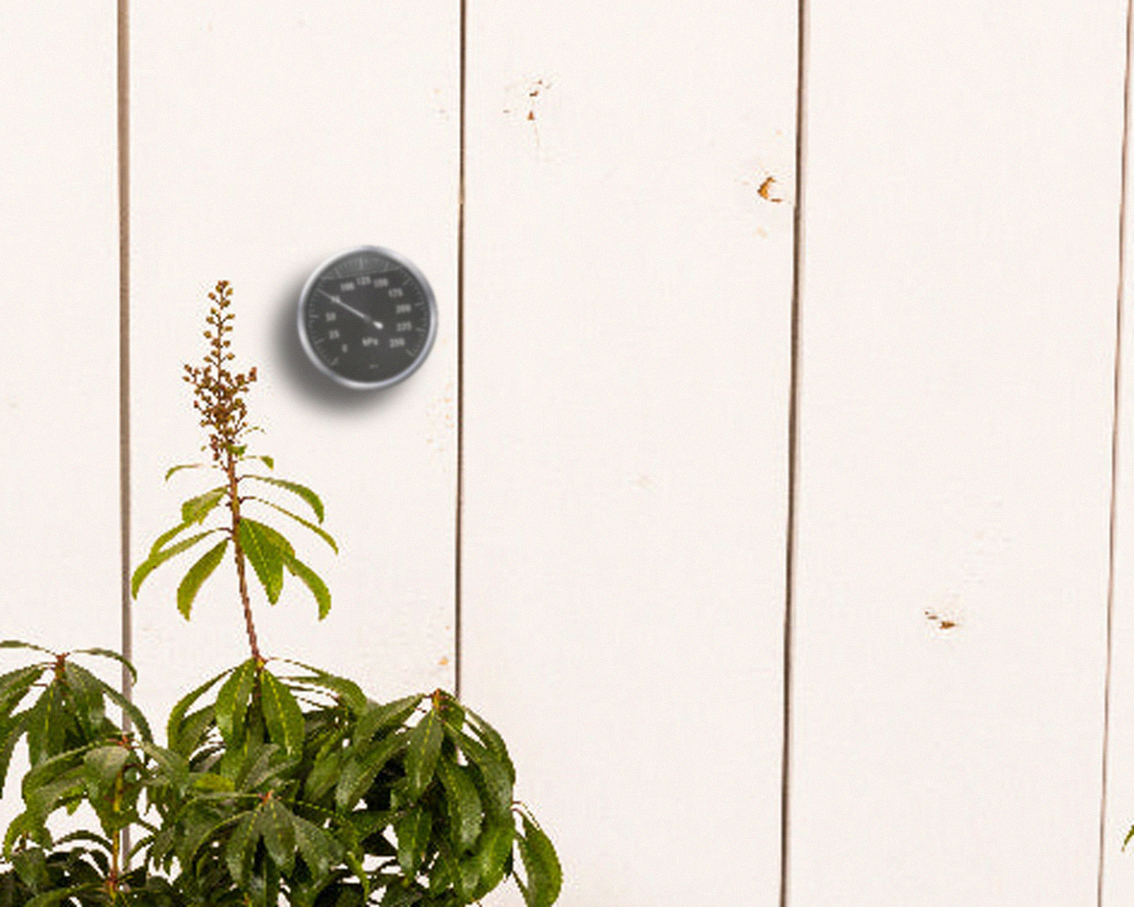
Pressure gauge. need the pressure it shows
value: 75 kPa
